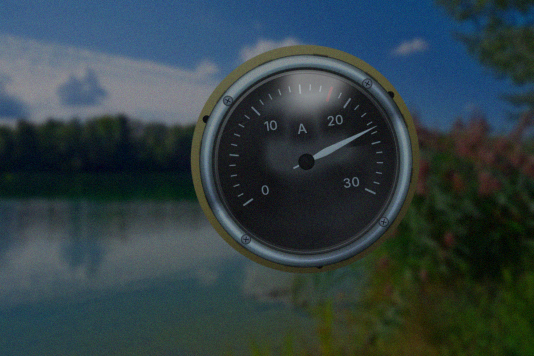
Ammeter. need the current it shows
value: 23.5 A
